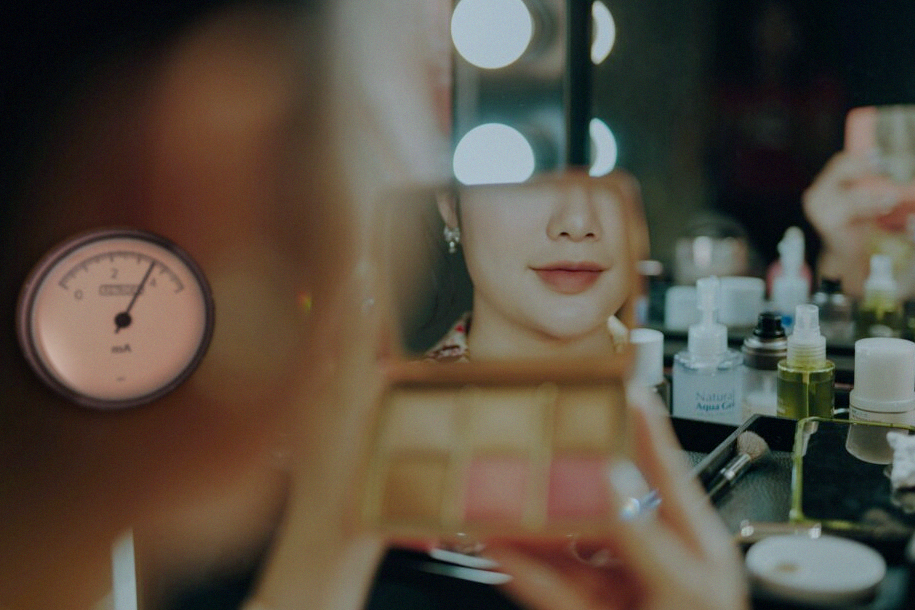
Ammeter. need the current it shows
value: 3.5 mA
